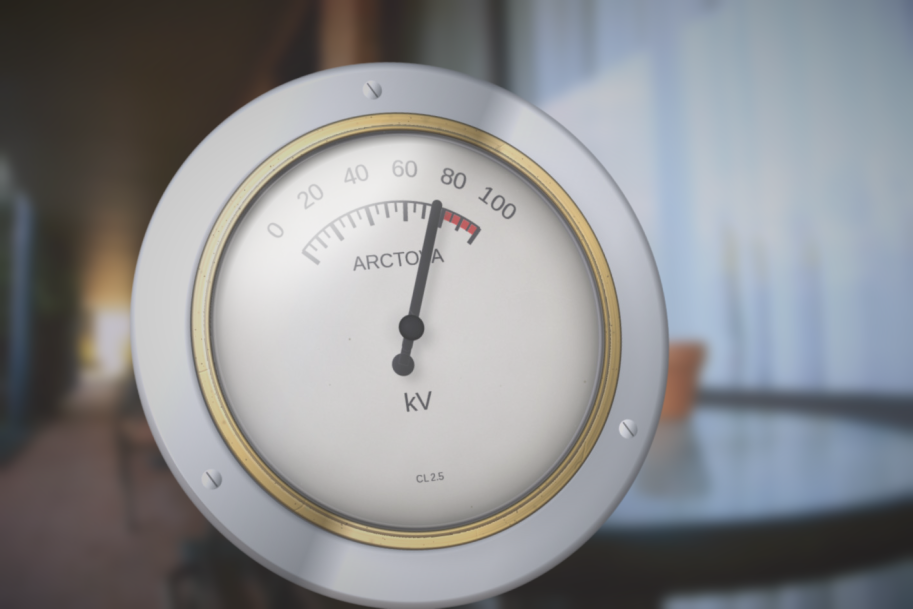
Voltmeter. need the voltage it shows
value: 75 kV
